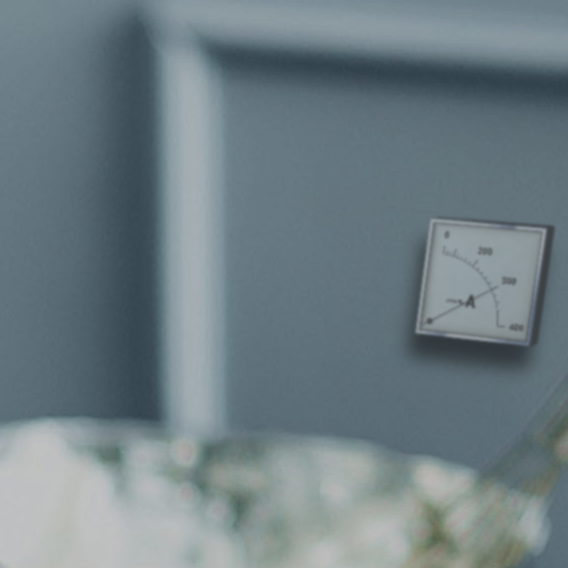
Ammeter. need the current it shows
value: 300 A
